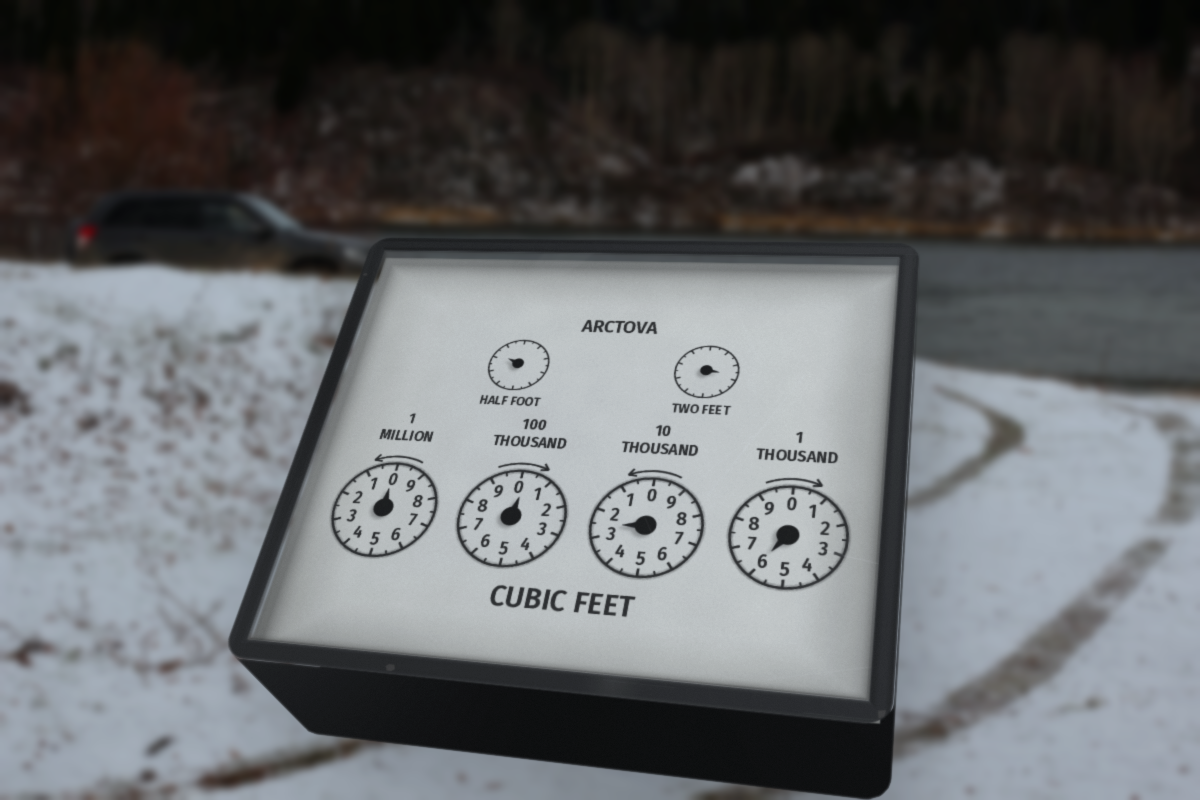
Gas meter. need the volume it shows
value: 2600 ft³
